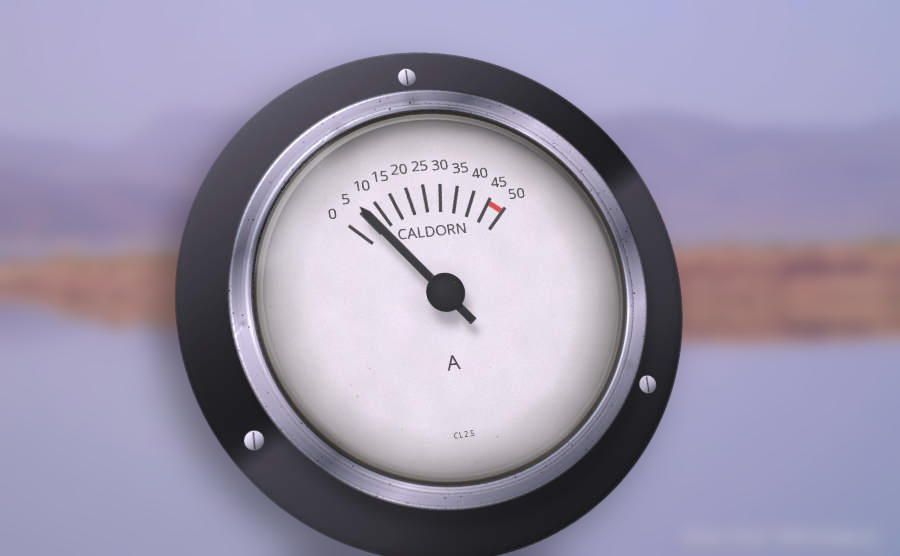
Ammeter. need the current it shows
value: 5 A
